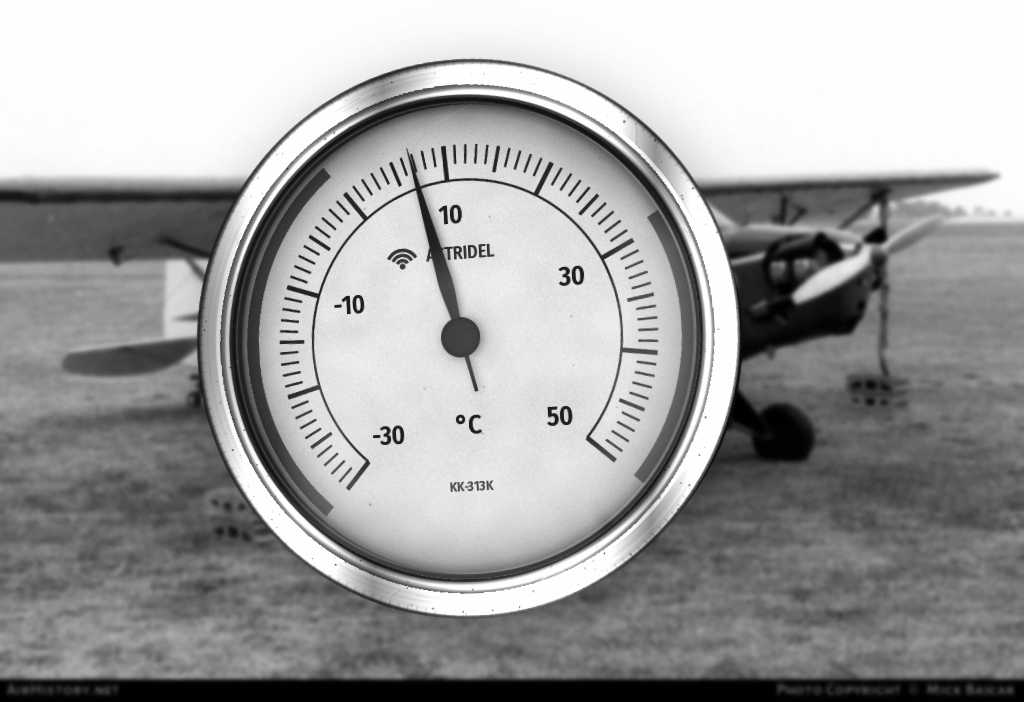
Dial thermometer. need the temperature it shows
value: 7 °C
